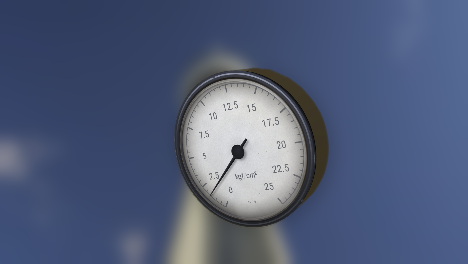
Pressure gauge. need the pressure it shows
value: 1.5 kg/cm²
